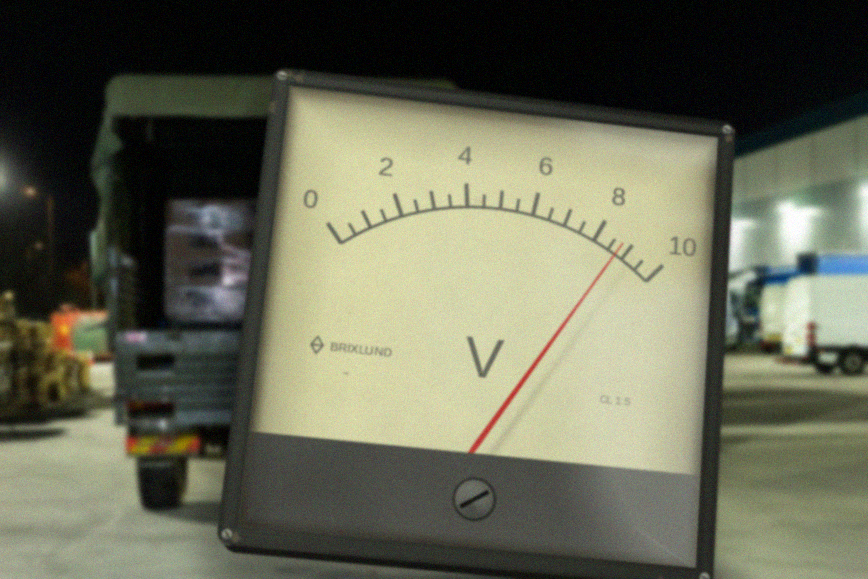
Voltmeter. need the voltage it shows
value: 8.75 V
